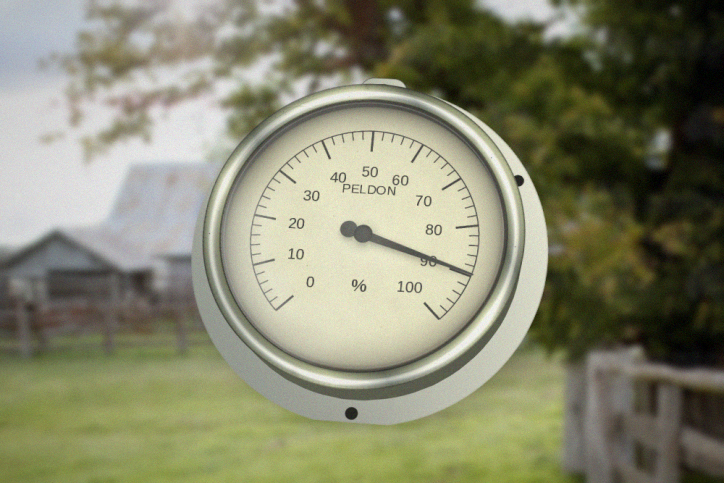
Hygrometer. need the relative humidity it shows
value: 90 %
